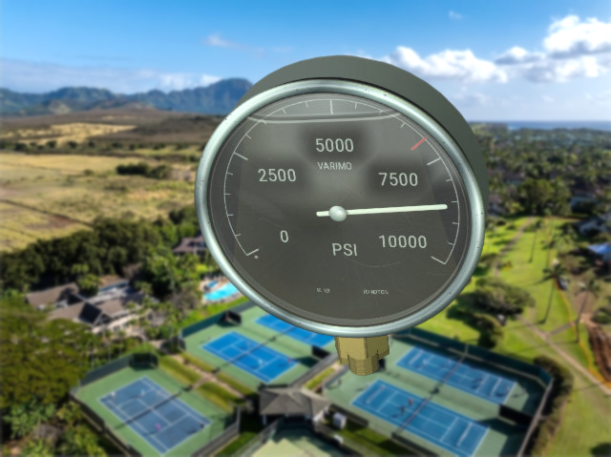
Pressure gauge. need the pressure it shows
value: 8500 psi
